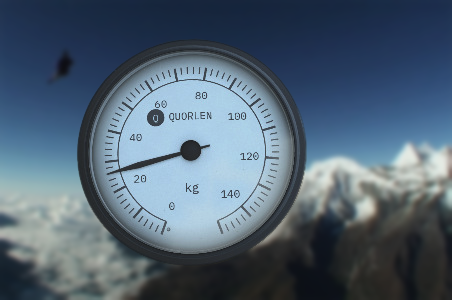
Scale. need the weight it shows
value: 26 kg
